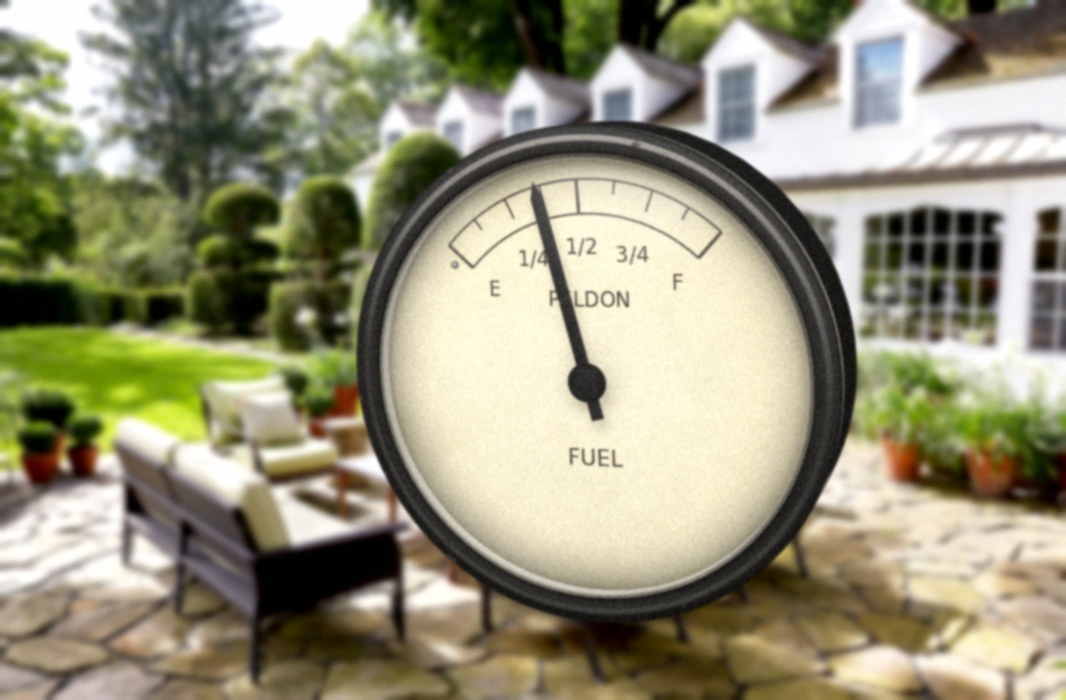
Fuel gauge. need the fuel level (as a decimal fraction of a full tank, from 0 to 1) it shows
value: 0.375
